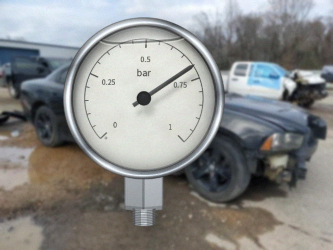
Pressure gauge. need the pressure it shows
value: 0.7 bar
